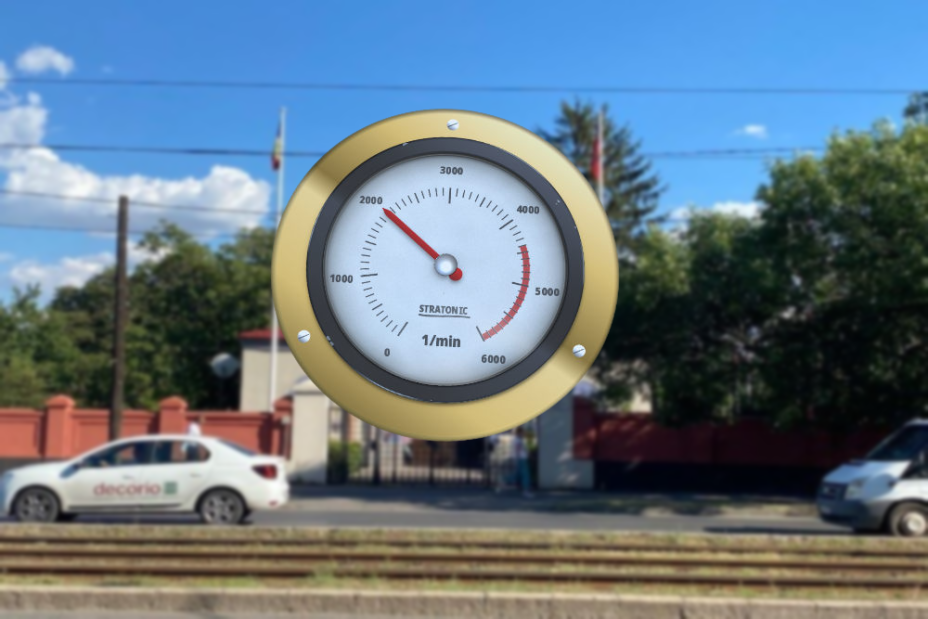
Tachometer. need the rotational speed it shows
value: 2000 rpm
